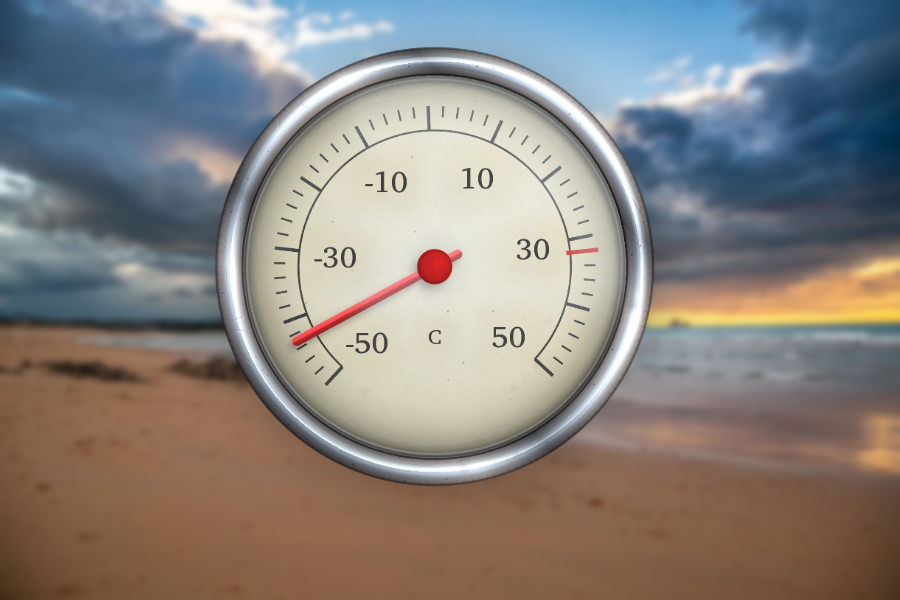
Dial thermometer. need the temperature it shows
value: -43 °C
